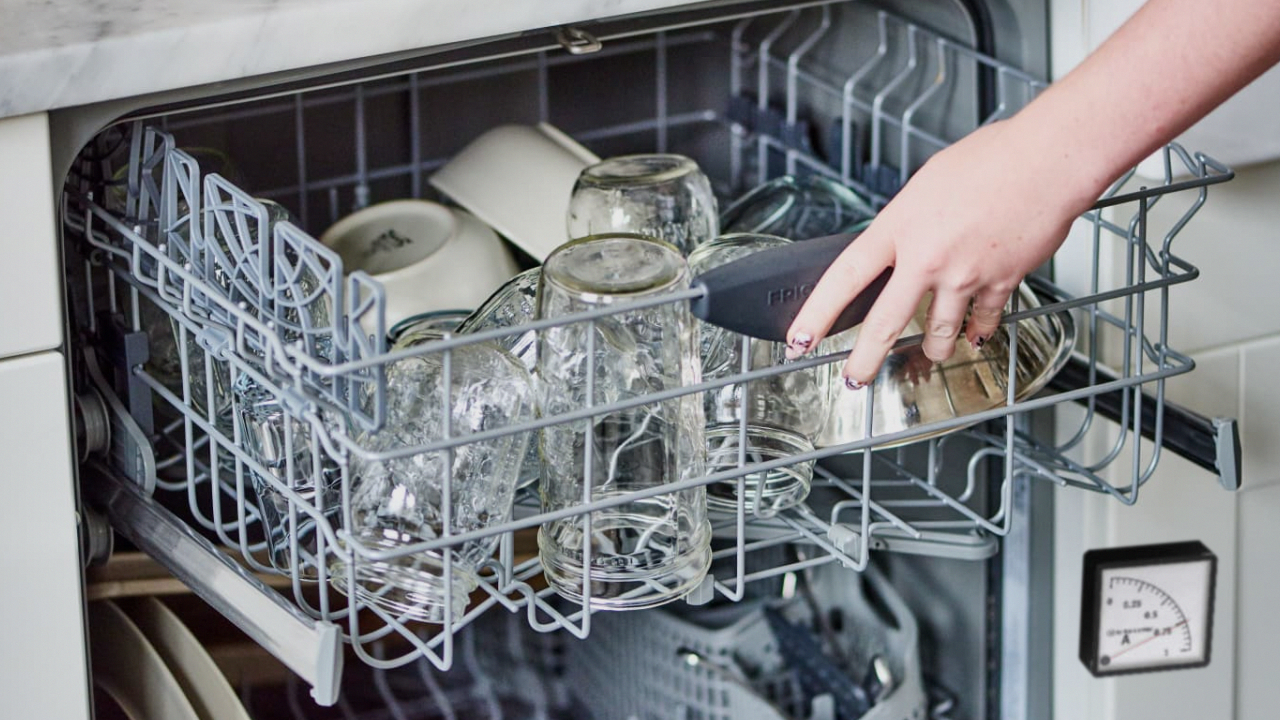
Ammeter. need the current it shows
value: 0.75 A
